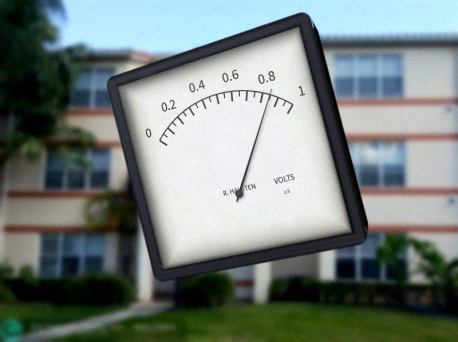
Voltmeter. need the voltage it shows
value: 0.85 V
